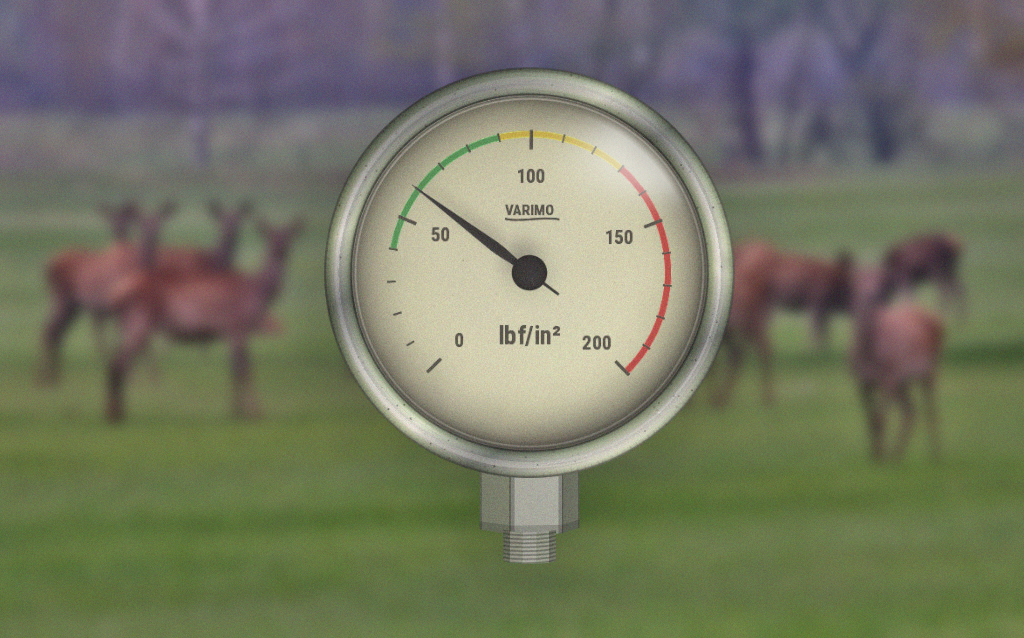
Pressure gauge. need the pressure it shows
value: 60 psi
